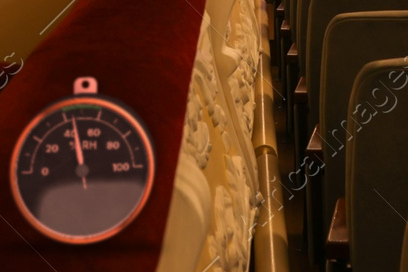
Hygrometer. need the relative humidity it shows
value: 45 %
